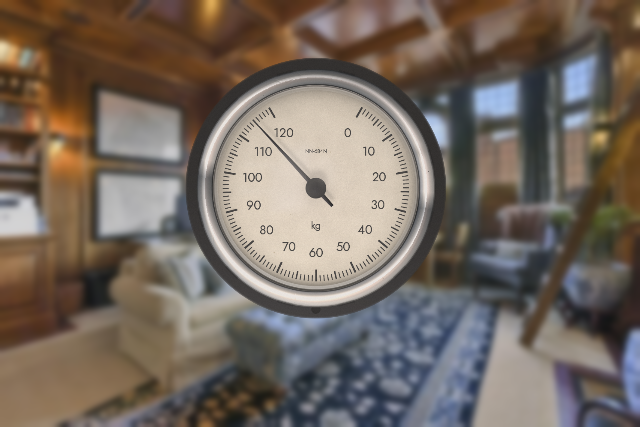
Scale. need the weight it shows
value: 115 kg
